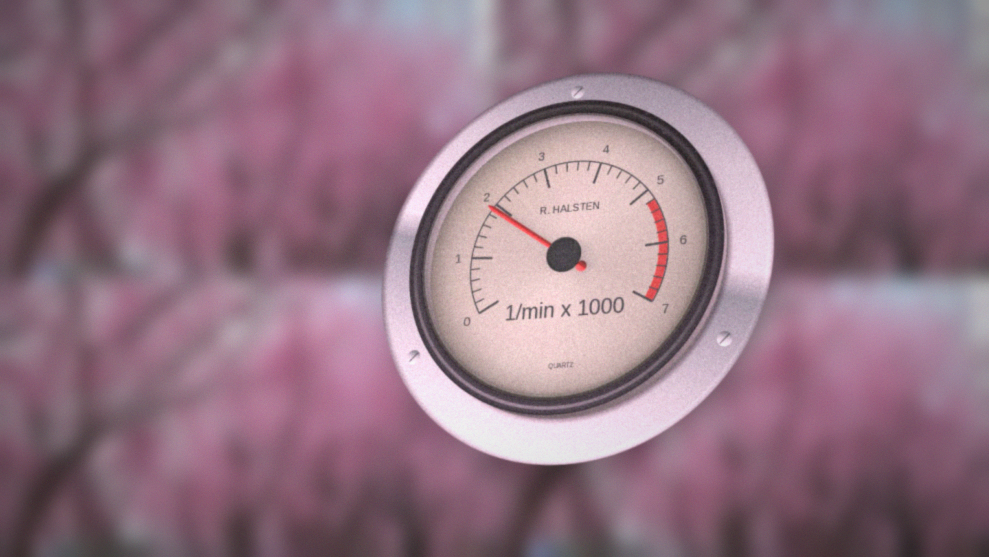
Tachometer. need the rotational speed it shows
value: 1900 rpm
